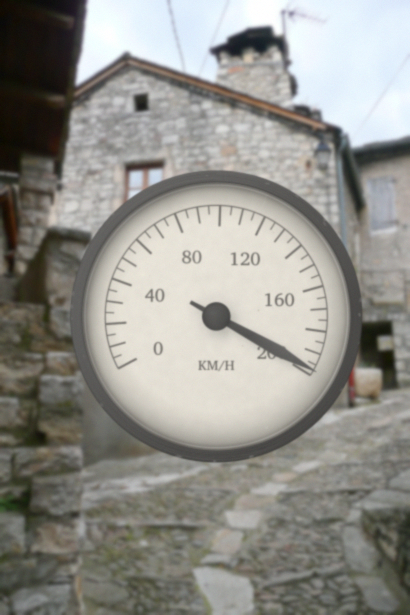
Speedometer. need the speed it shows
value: 197.5 km/h
